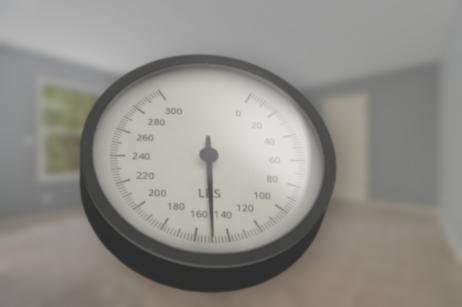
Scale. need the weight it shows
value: 150 lb
